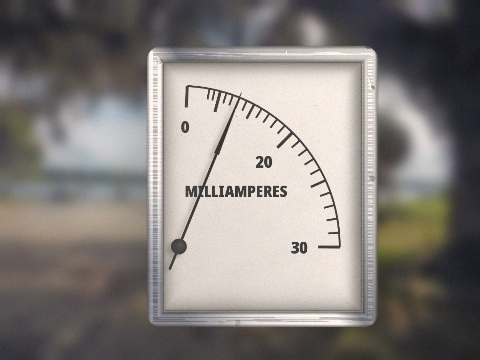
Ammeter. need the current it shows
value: 13 mA
